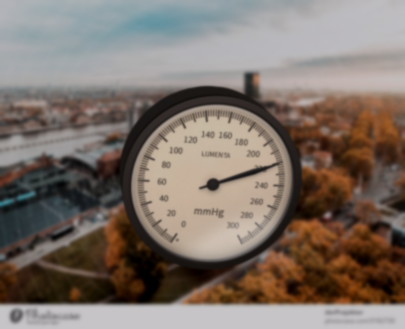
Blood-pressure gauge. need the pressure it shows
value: 220 mmHg
